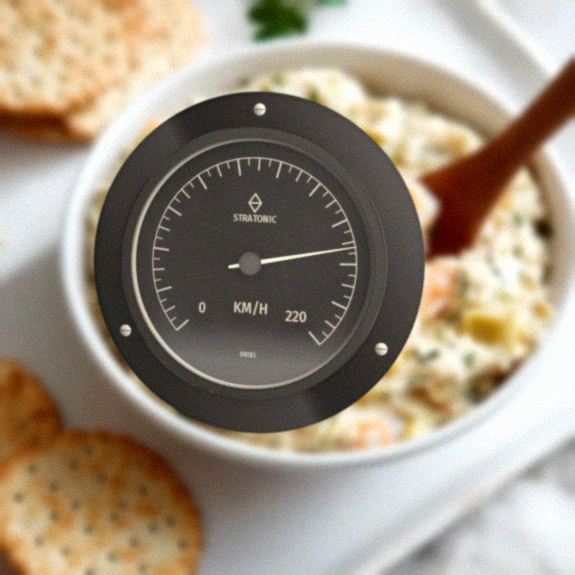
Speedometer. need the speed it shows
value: 172.5 km/h
